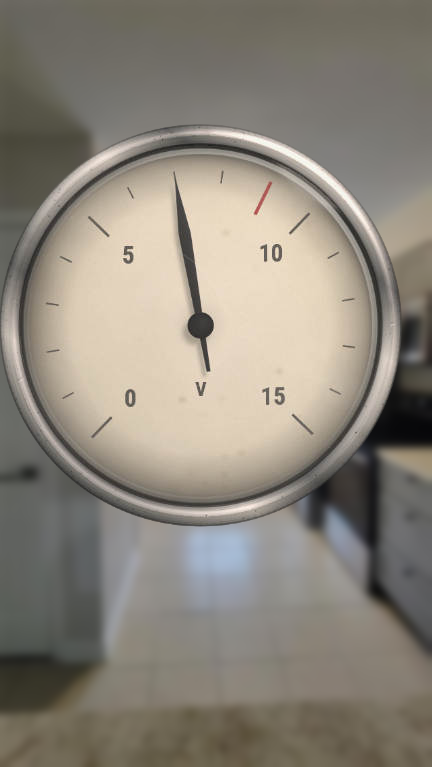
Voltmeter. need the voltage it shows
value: 7 V
